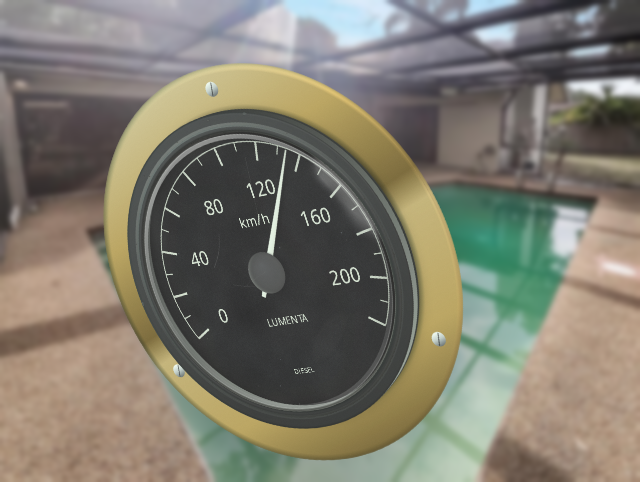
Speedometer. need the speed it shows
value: 135 km/h
